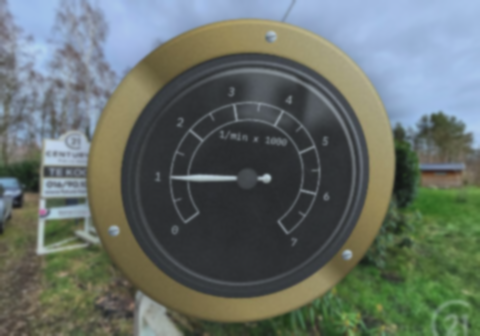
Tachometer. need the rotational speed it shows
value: 1000 rpm
